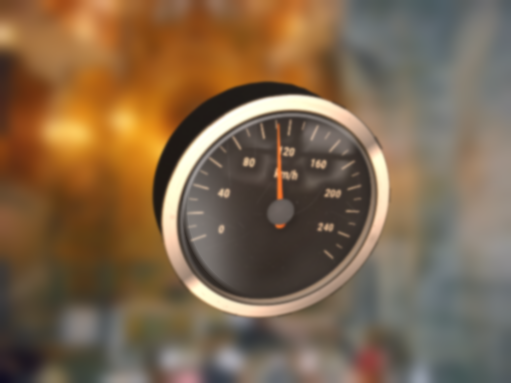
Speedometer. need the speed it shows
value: 110 km/h
